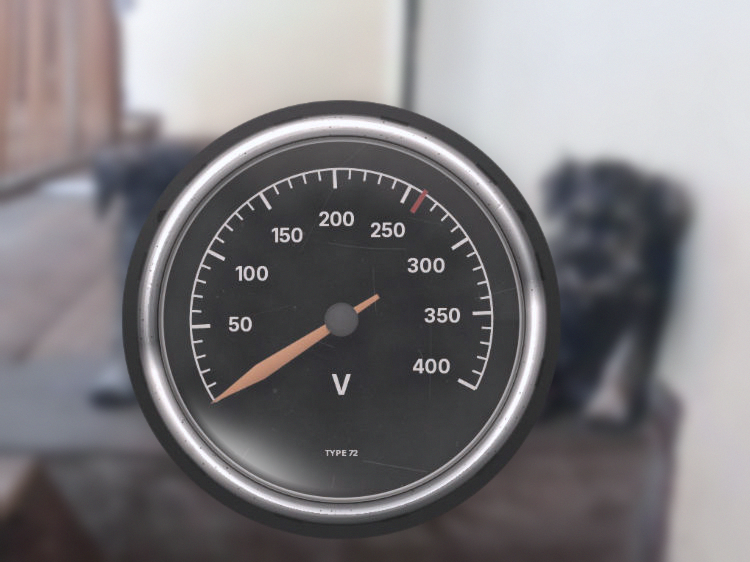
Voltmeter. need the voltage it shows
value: 0 V
